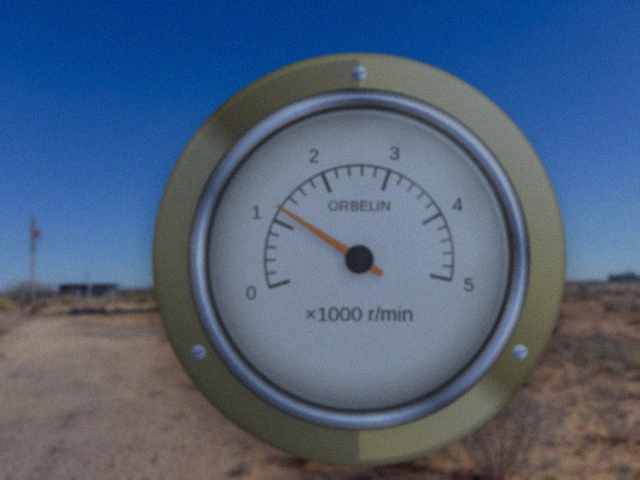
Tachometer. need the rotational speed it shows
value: 1200 rpm
